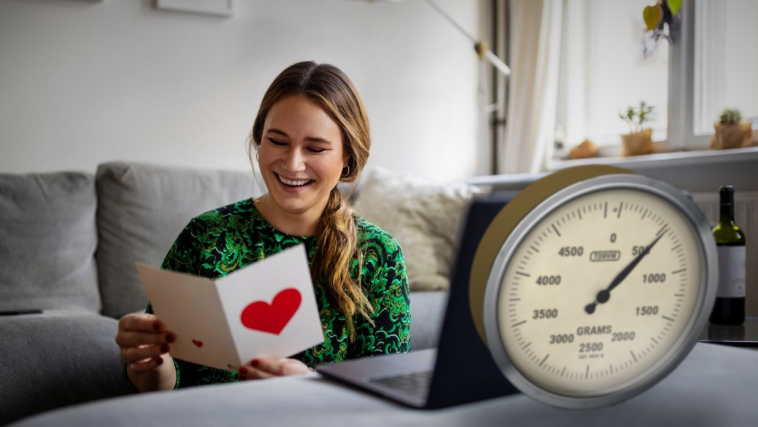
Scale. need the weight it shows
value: 500 g
